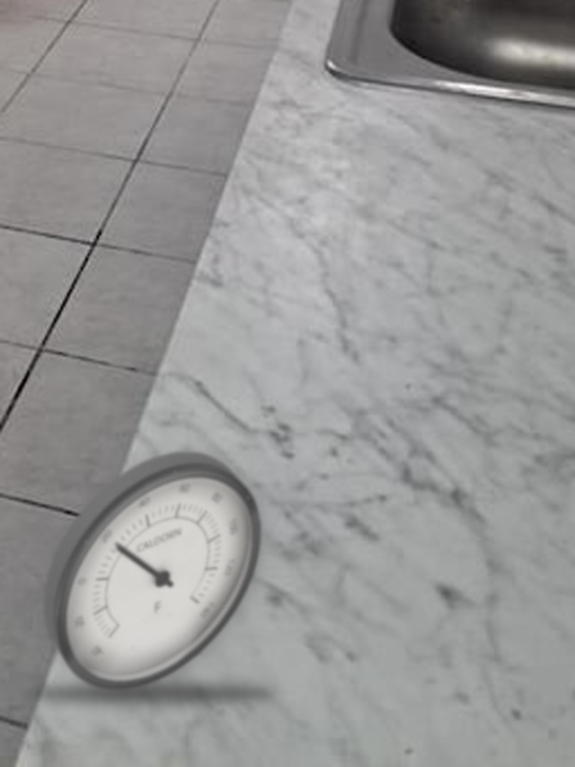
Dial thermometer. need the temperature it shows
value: 20 °F
